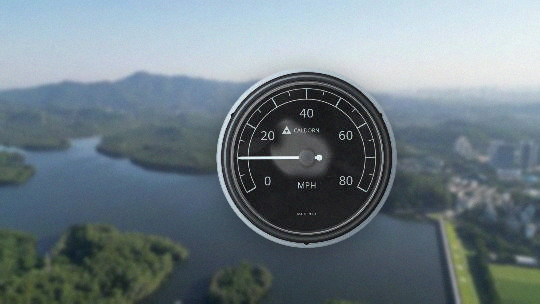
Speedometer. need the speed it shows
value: 10 mph
